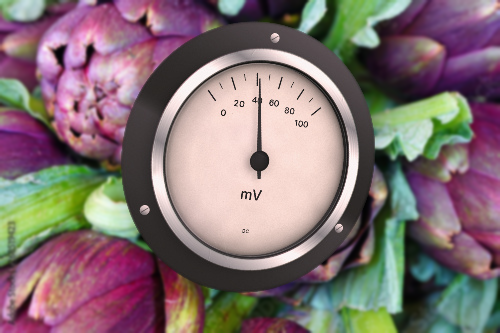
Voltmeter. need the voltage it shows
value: 40 mV
